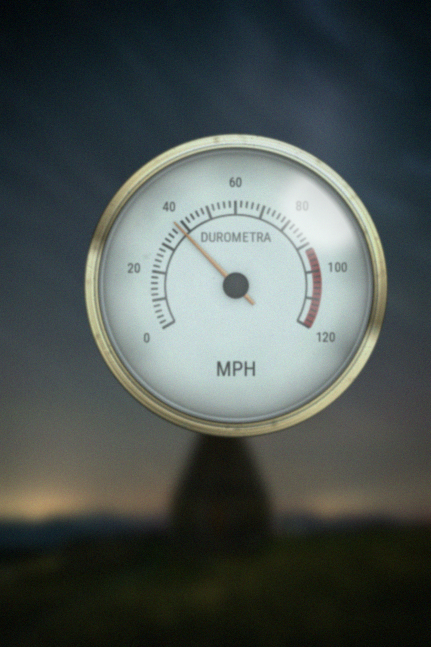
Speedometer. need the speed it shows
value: 38 mph
